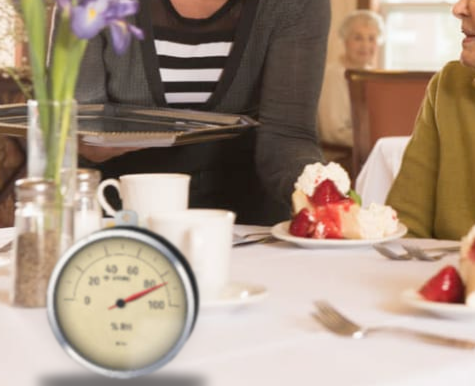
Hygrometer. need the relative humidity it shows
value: 85 %
